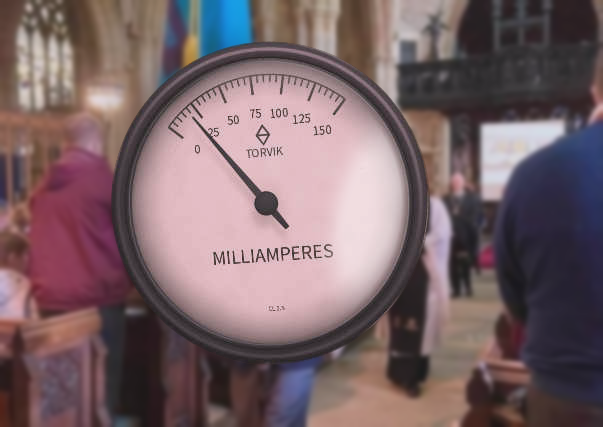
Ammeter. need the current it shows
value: 20 mA
